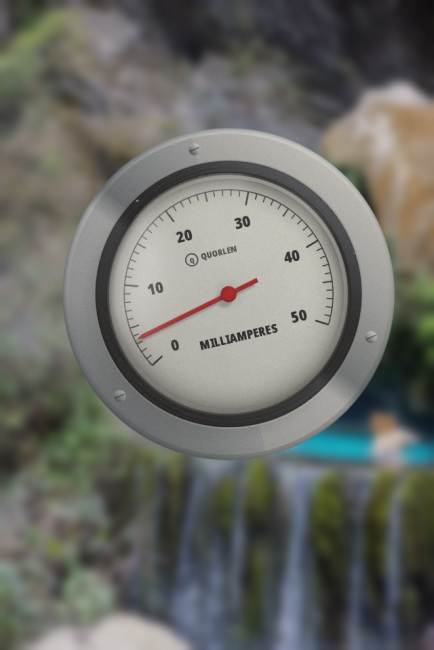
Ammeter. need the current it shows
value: 3.5 mA
